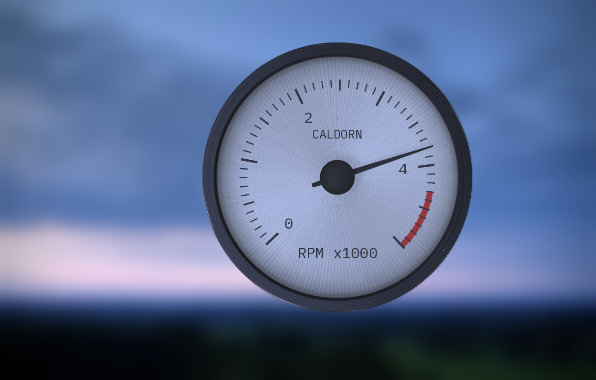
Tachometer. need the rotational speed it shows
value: 3800 rpm
